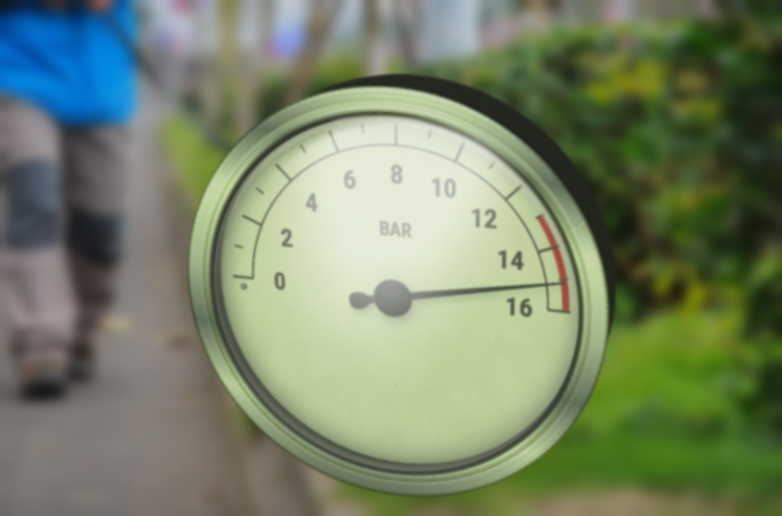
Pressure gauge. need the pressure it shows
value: 15 bar
